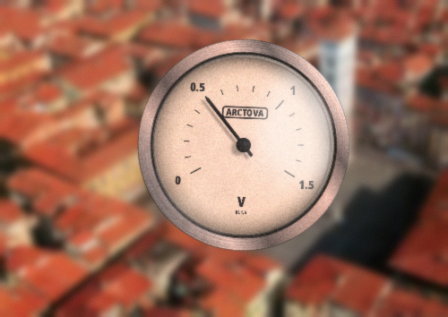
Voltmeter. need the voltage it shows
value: 0.5 V
